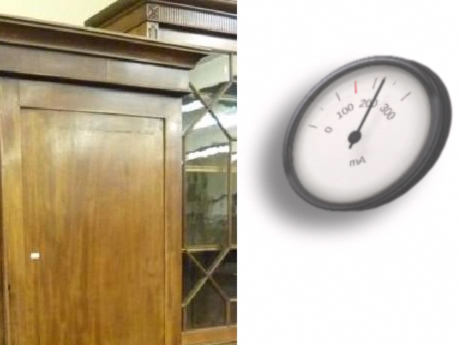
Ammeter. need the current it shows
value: 225 mA
